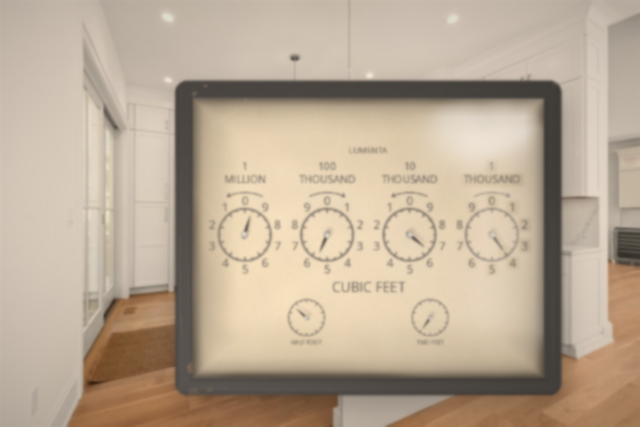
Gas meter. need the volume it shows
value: 956400 ft³
